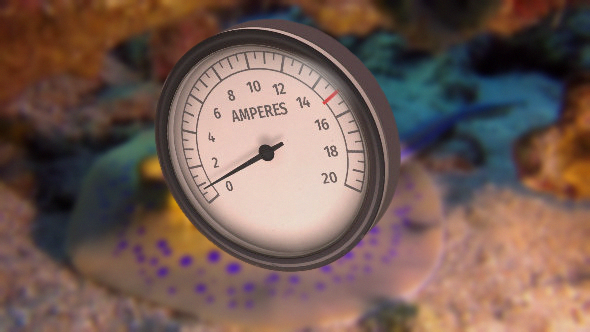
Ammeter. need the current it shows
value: 0.75 A
